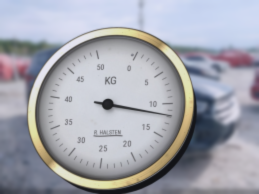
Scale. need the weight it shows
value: 12 kg
